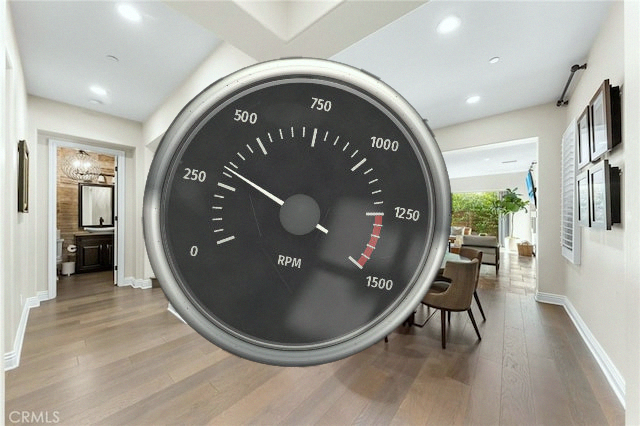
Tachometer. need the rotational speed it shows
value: 325 rpm
